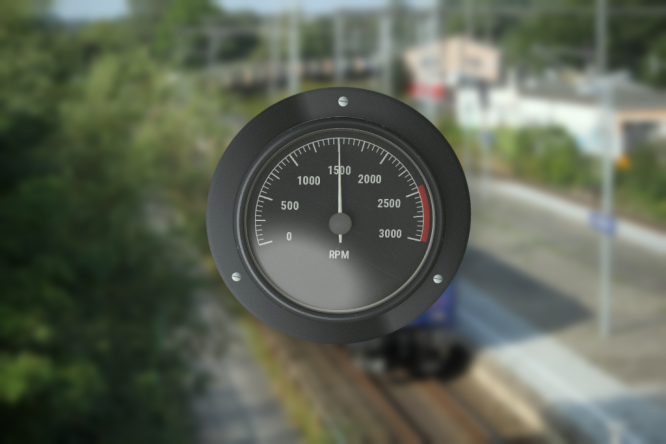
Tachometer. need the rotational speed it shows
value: 1500 rpm
